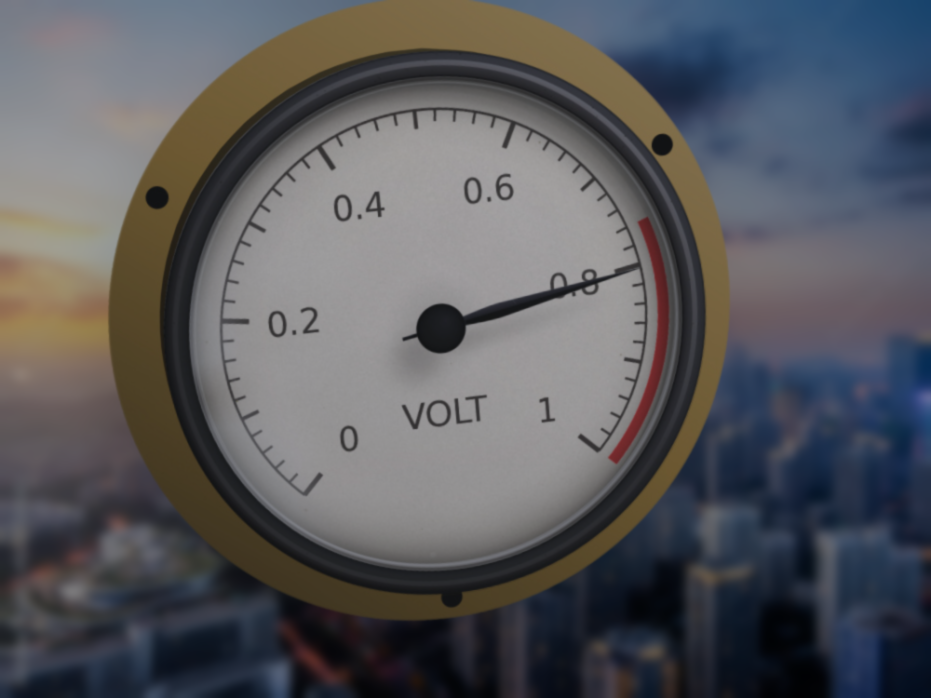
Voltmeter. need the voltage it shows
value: 0.8 V
